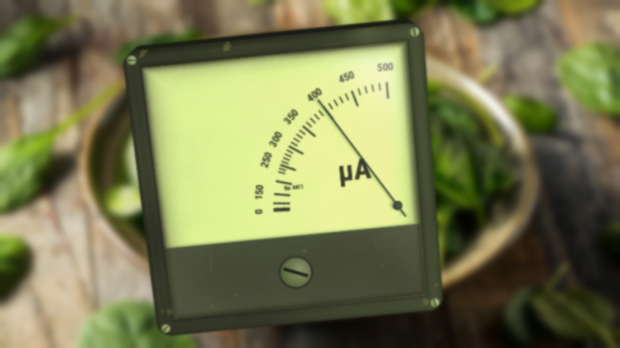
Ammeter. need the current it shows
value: 400 µA
